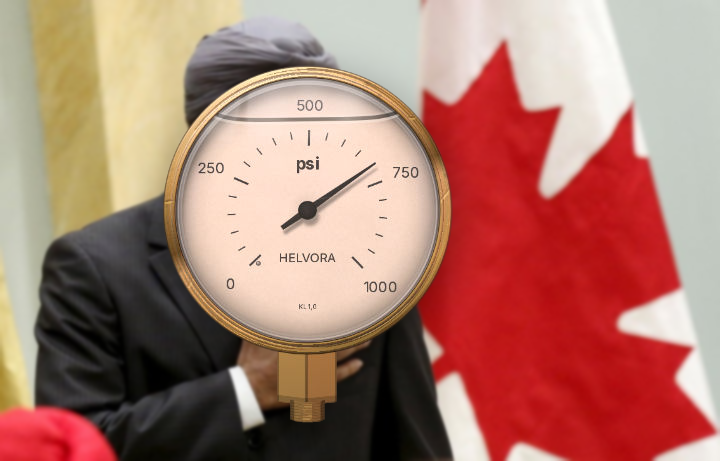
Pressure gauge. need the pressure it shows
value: 700 psi
